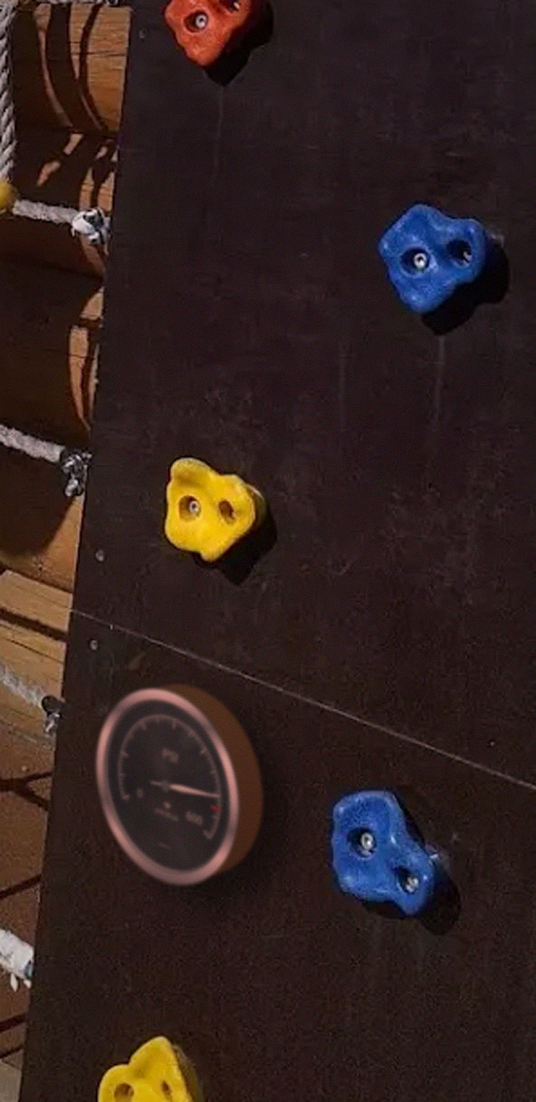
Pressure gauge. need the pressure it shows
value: 500 psi
